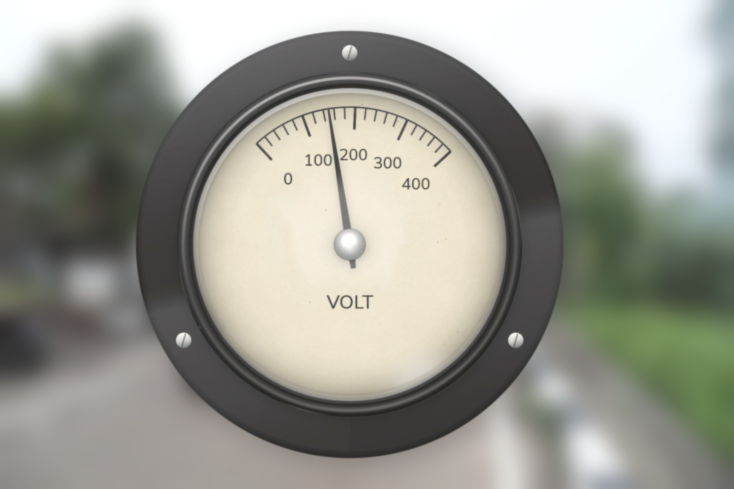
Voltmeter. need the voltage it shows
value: 150 V
